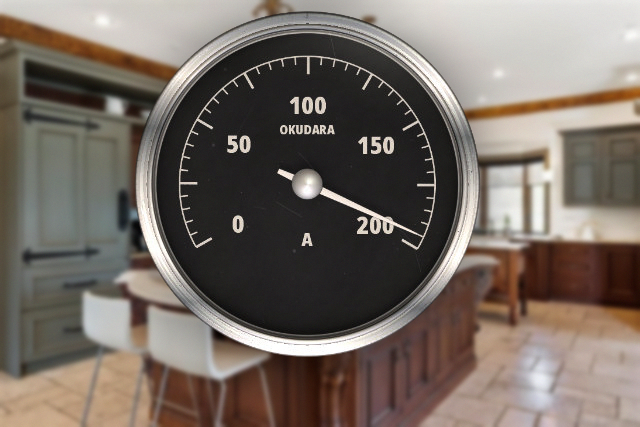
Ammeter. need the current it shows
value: 195 A
